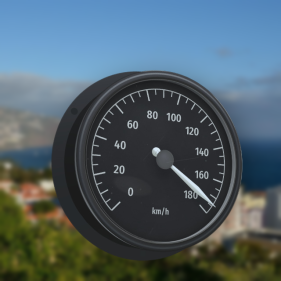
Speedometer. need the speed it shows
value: 175 km/h
